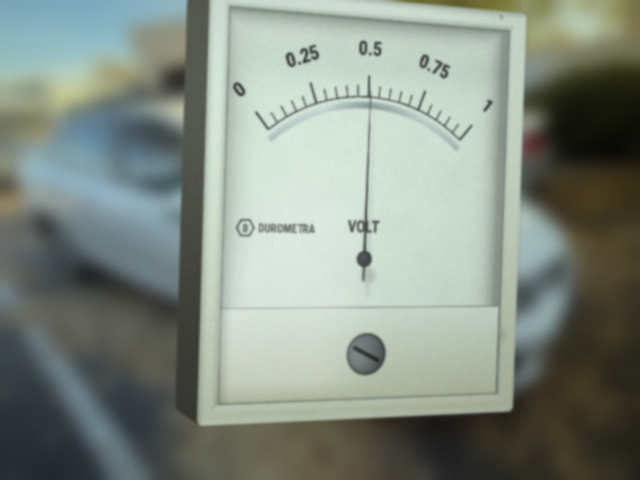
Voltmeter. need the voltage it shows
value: 0.5 V
